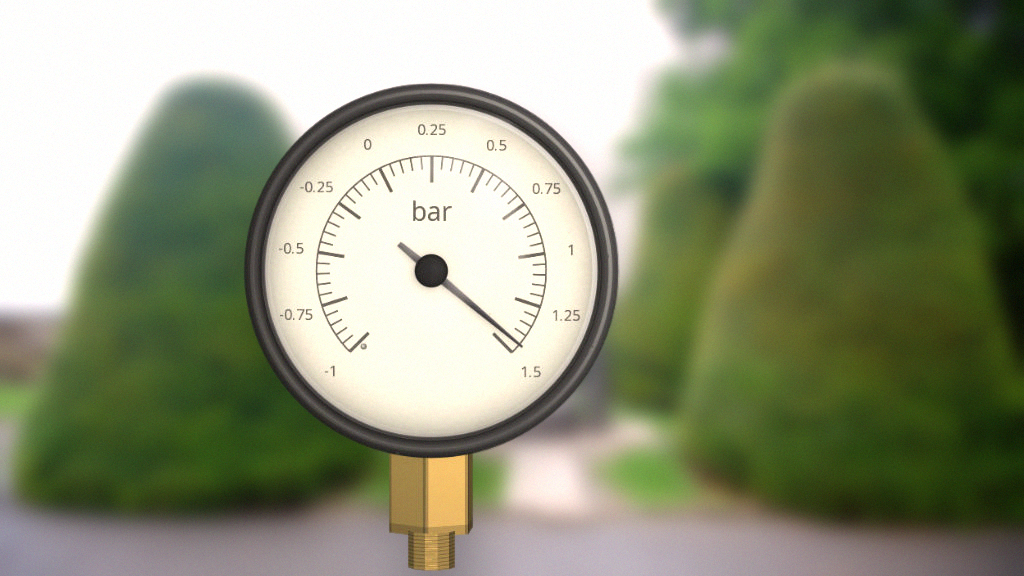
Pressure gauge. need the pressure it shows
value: 1.45 bar
